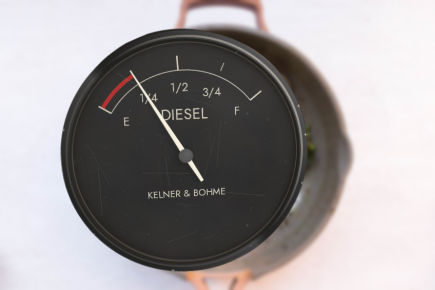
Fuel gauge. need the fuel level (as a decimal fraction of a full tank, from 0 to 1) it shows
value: 0.25
